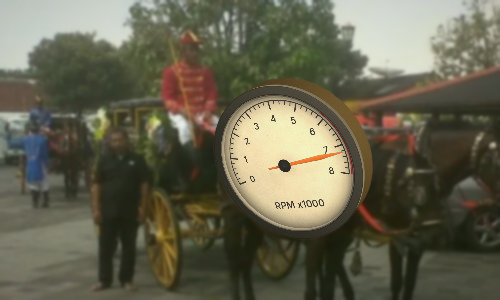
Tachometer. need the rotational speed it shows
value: 7200 rpm
